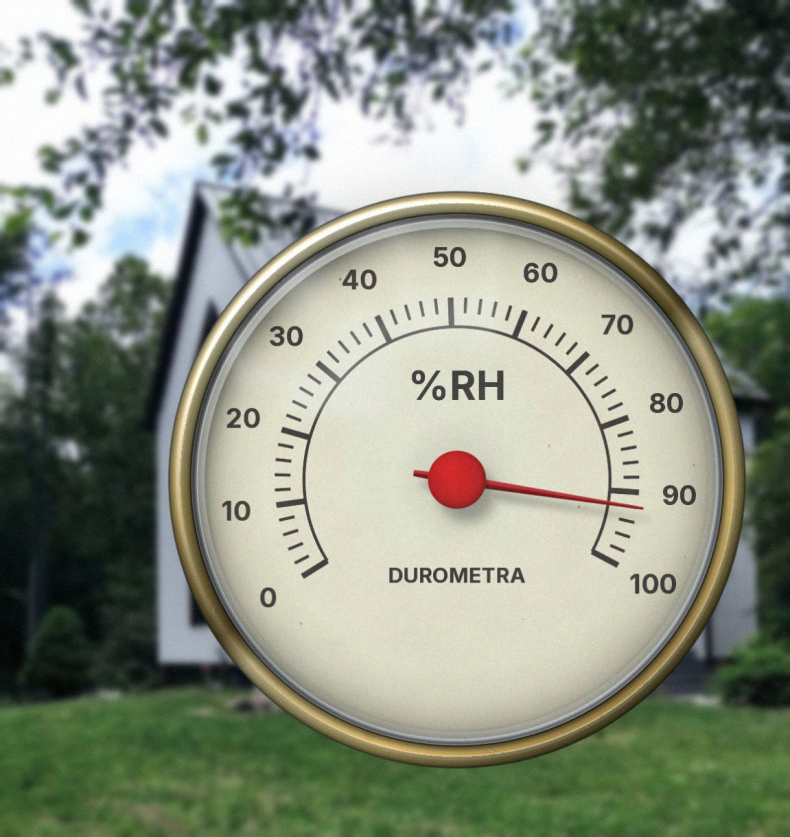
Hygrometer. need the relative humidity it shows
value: 92 %
